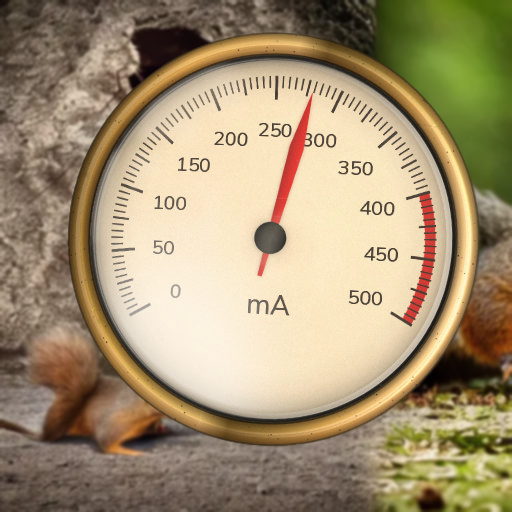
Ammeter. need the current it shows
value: 280 mA
